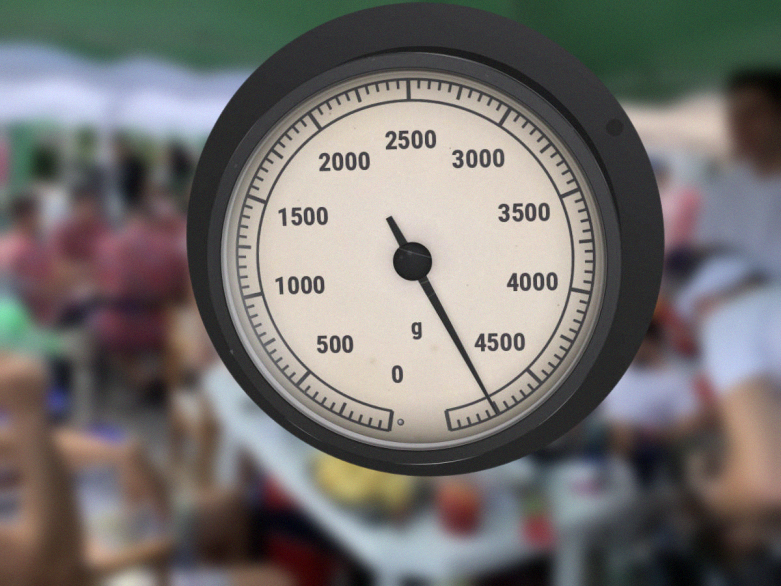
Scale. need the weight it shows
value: 4750 g
